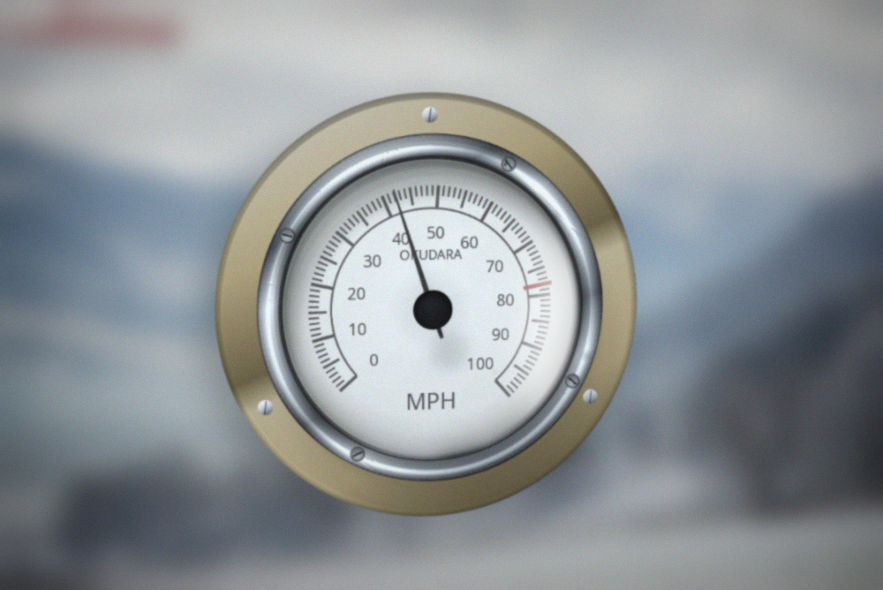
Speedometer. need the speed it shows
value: 42 mph
